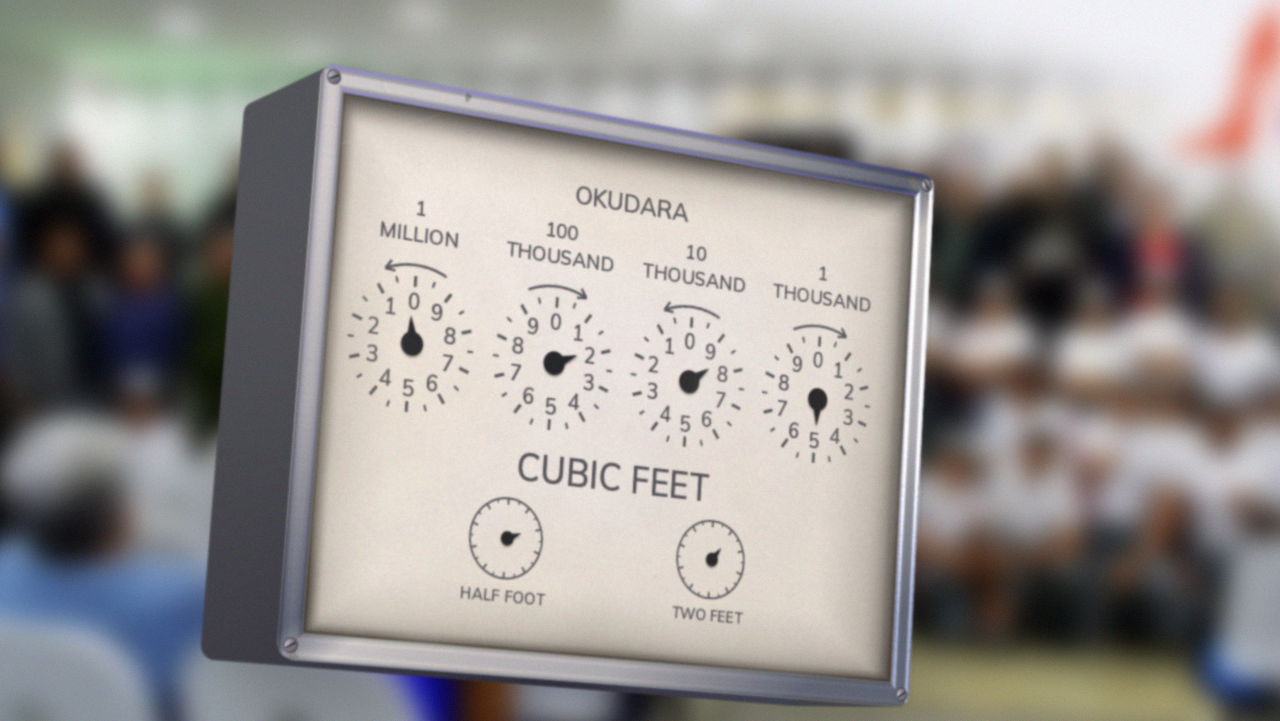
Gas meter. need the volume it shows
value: 18500 ft³
